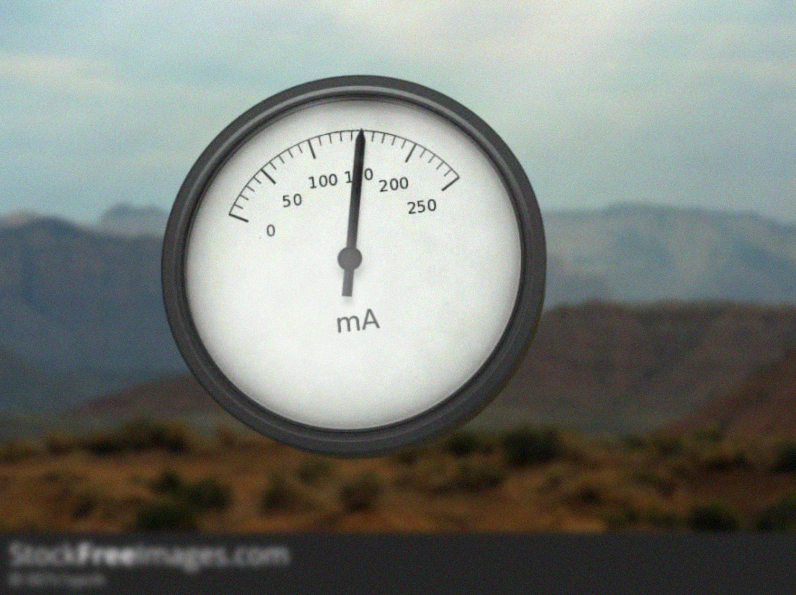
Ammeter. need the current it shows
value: 150 mA
